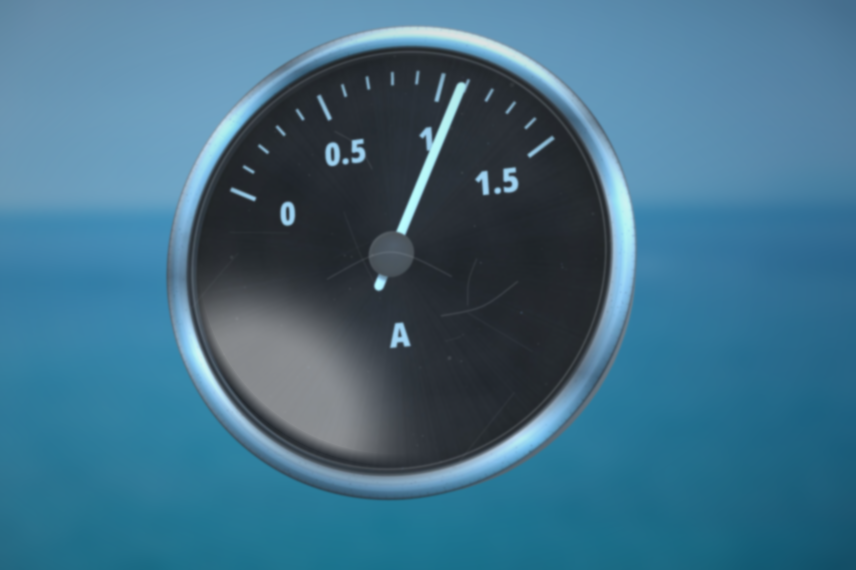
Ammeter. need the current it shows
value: 1.1 A
